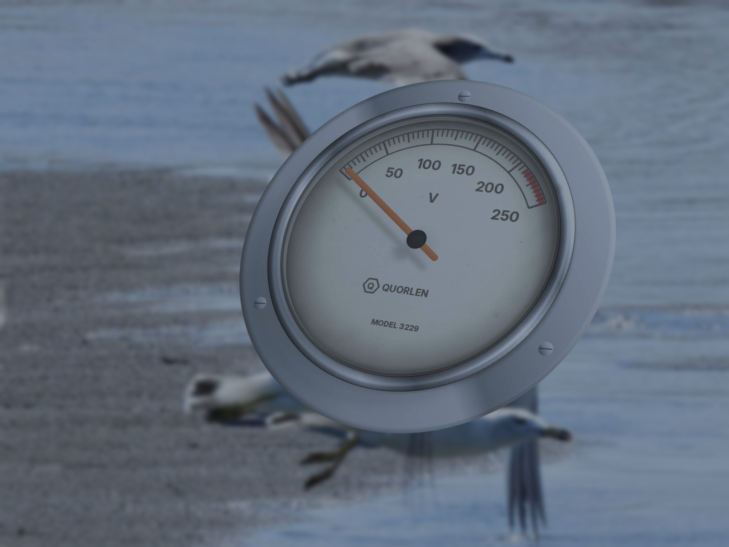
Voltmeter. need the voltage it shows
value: 5 V
